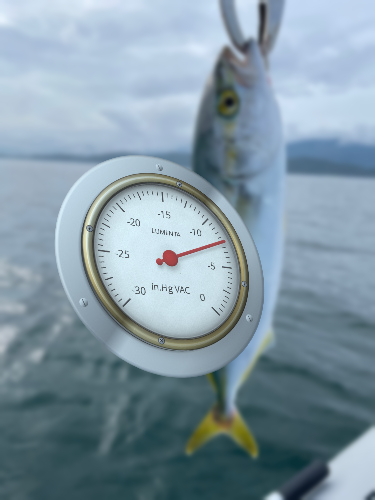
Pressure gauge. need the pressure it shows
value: -7.5 inHg
